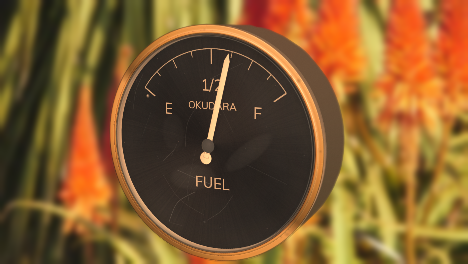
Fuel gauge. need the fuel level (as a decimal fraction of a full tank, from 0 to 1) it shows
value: 0.625
